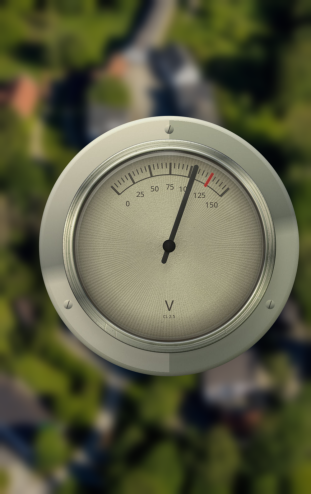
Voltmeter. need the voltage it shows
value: 105 V
